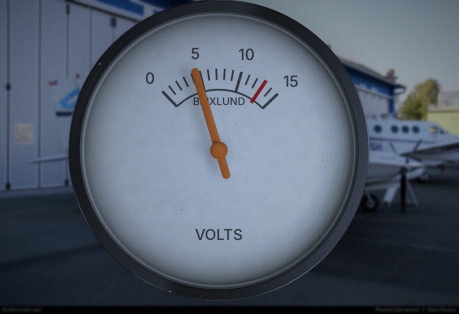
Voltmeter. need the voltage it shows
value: 4.5 V
